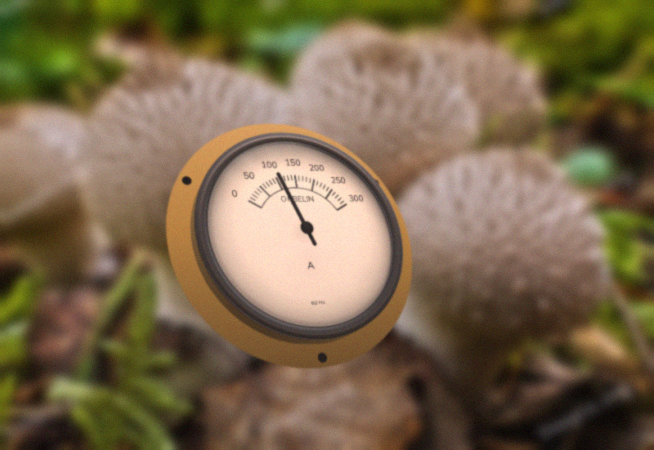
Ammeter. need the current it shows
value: 100 A
